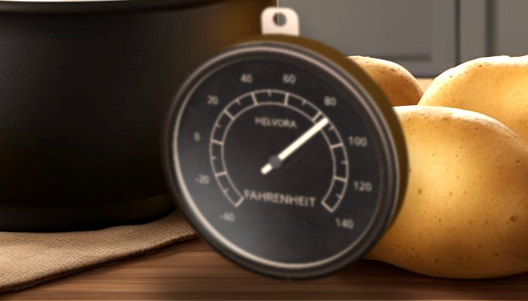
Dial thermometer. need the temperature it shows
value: 85 °F
